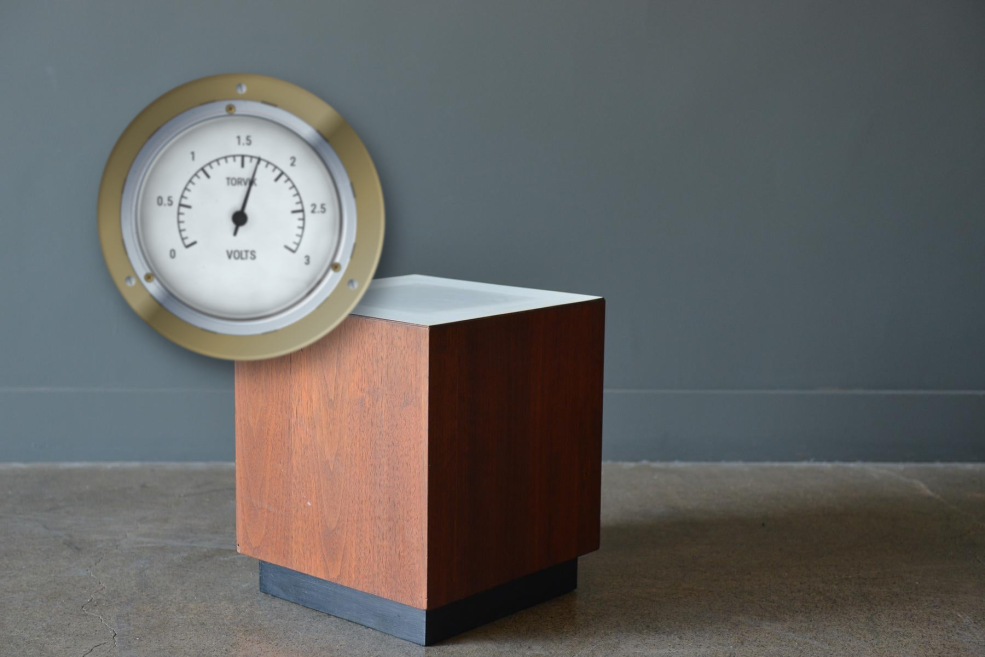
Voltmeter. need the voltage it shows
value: 1.7 V
